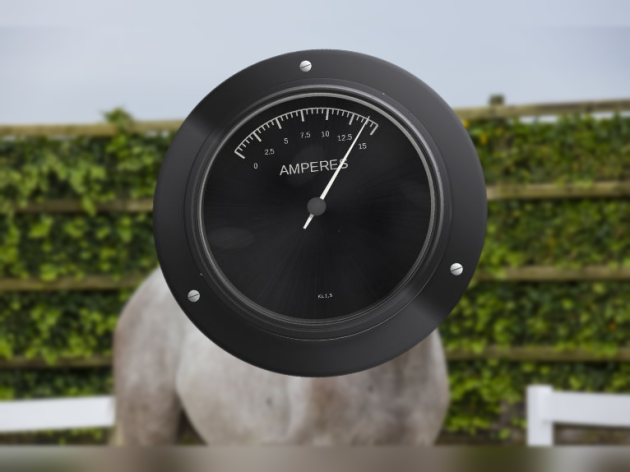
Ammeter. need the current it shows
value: 14 A
